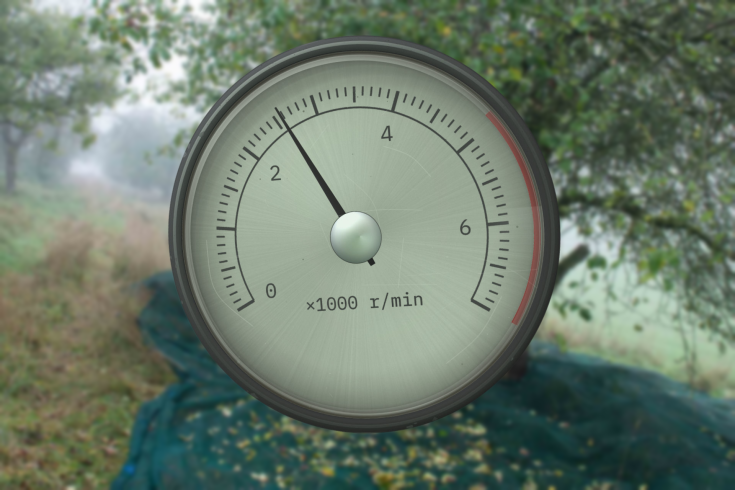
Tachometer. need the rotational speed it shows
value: 2600 rpm
